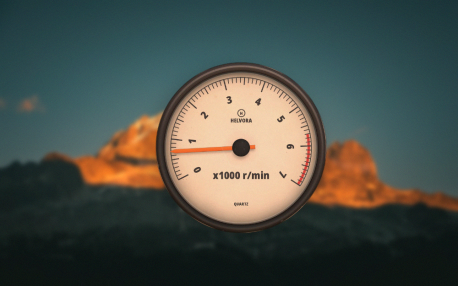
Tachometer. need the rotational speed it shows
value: 700 rpm
